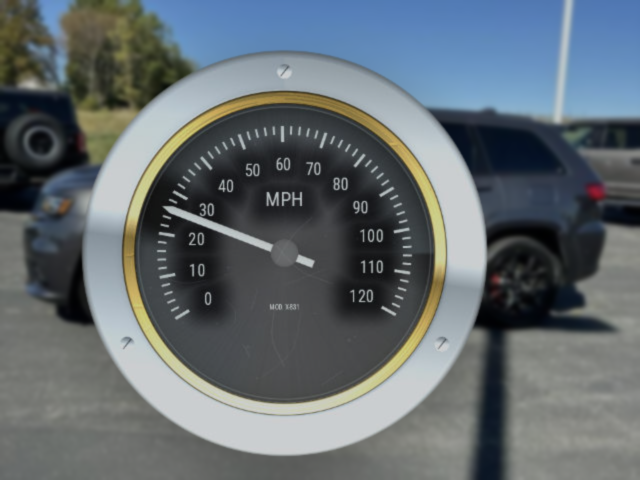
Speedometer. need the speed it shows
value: 26 mph
